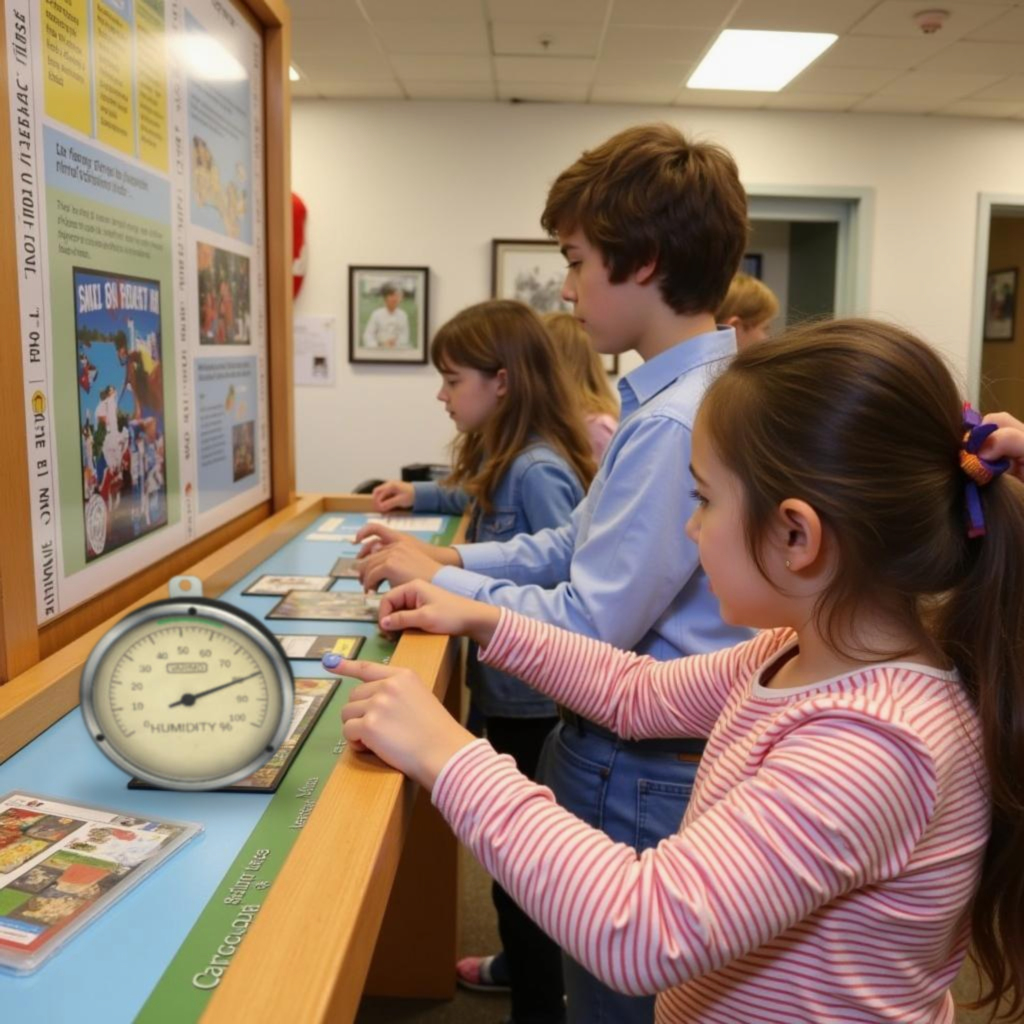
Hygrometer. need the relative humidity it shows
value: 80 %
